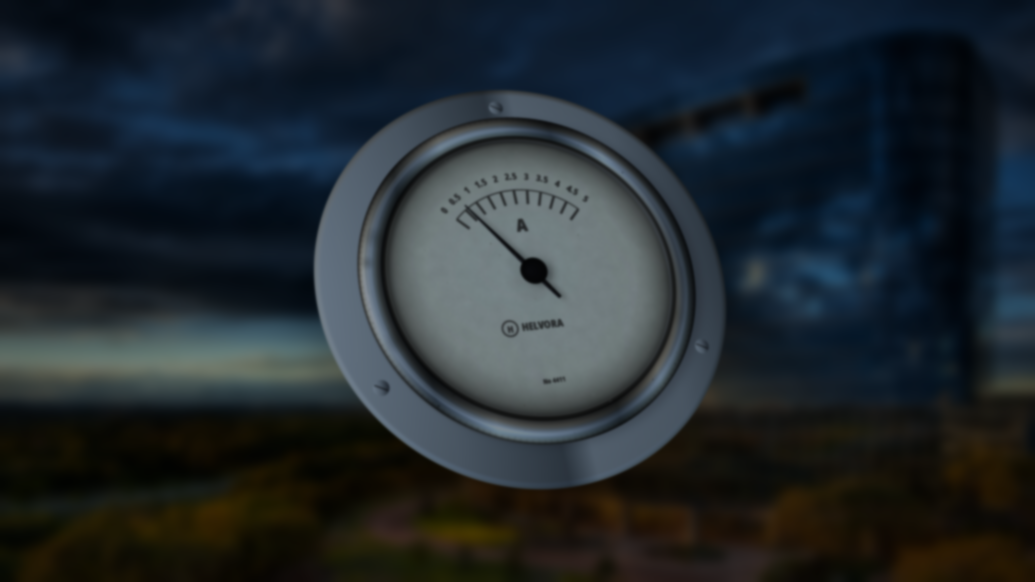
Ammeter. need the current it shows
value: 0.5 A
